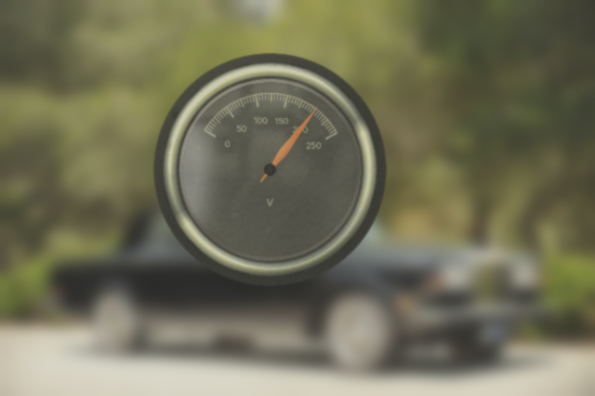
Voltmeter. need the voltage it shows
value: 200 V
